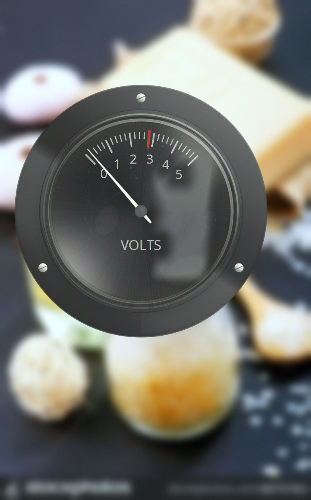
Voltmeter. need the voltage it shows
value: 0.2 V
